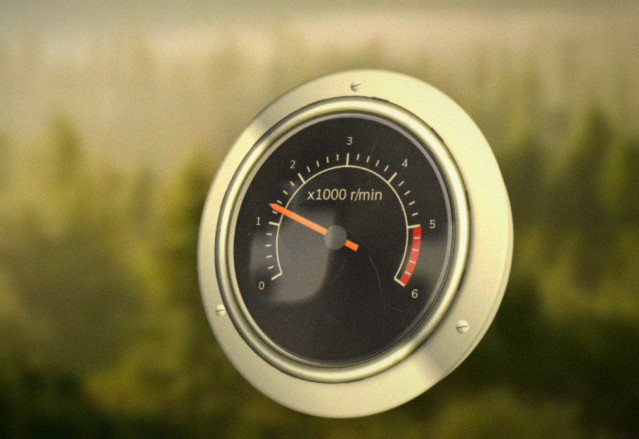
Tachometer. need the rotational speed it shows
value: 1300 rpm
